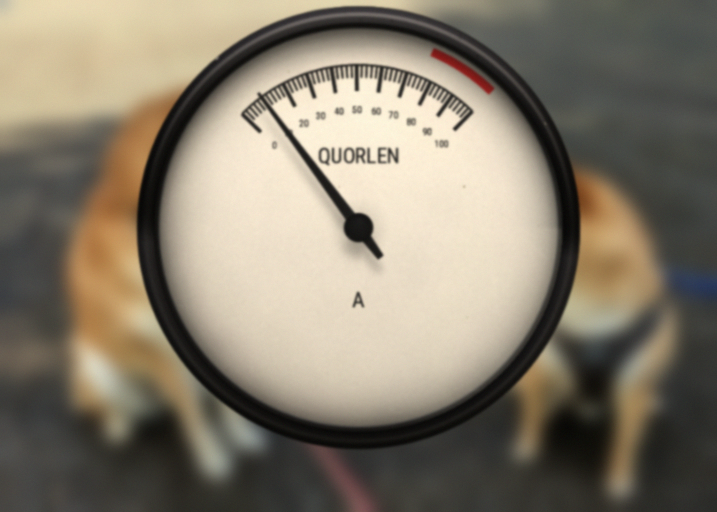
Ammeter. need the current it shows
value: 10 A
